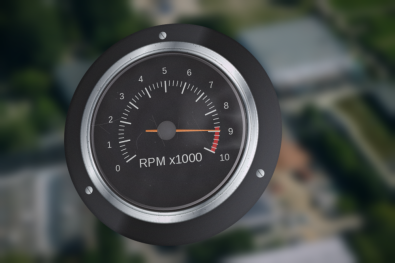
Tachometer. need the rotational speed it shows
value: 9000 rpm
